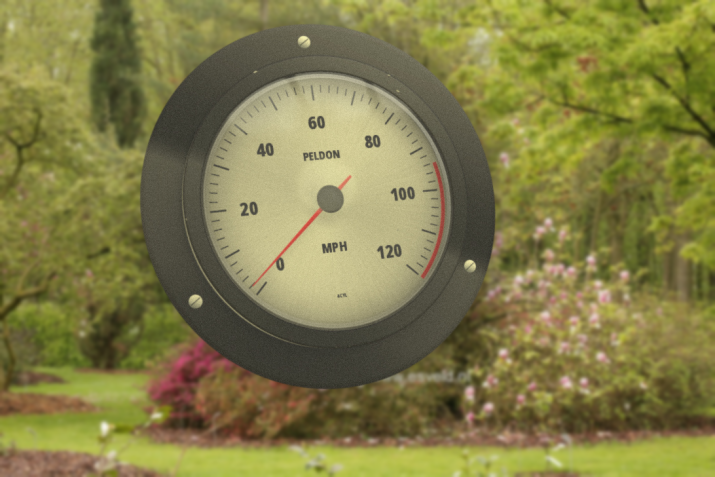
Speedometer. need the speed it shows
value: 2 mph
